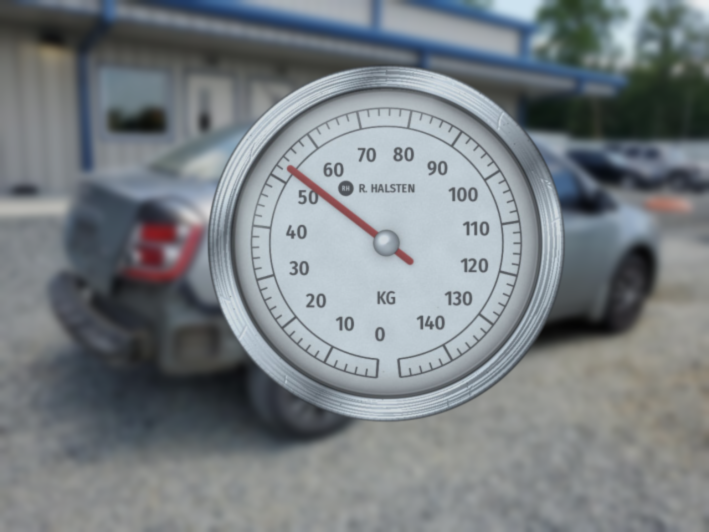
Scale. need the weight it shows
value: 53 kg
